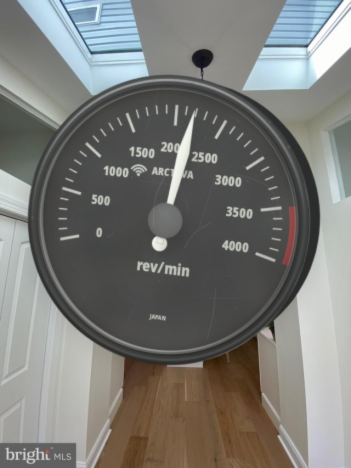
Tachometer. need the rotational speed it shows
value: 2200 rpm
